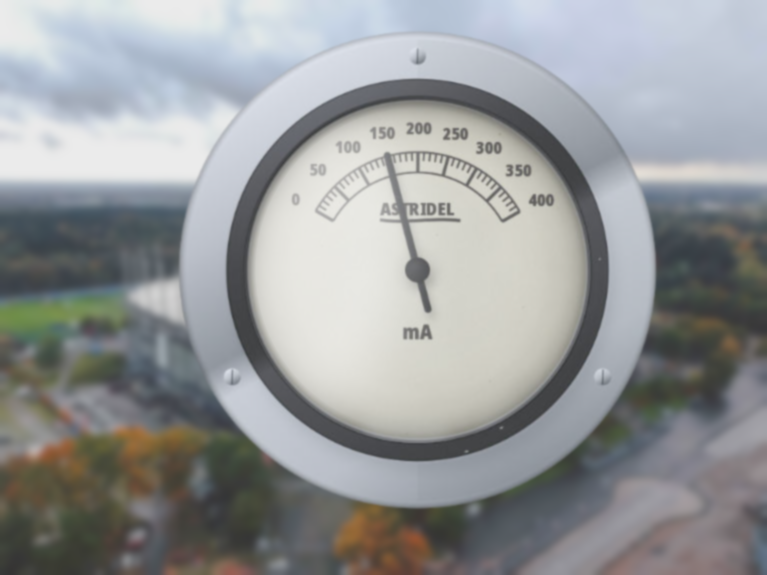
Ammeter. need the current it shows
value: 150 mA
